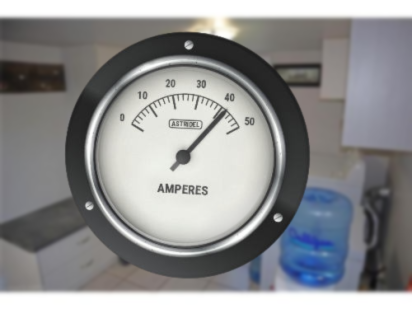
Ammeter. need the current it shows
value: 42 A
